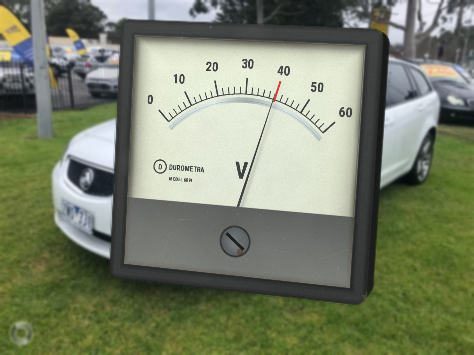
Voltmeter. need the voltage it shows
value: 40 V
